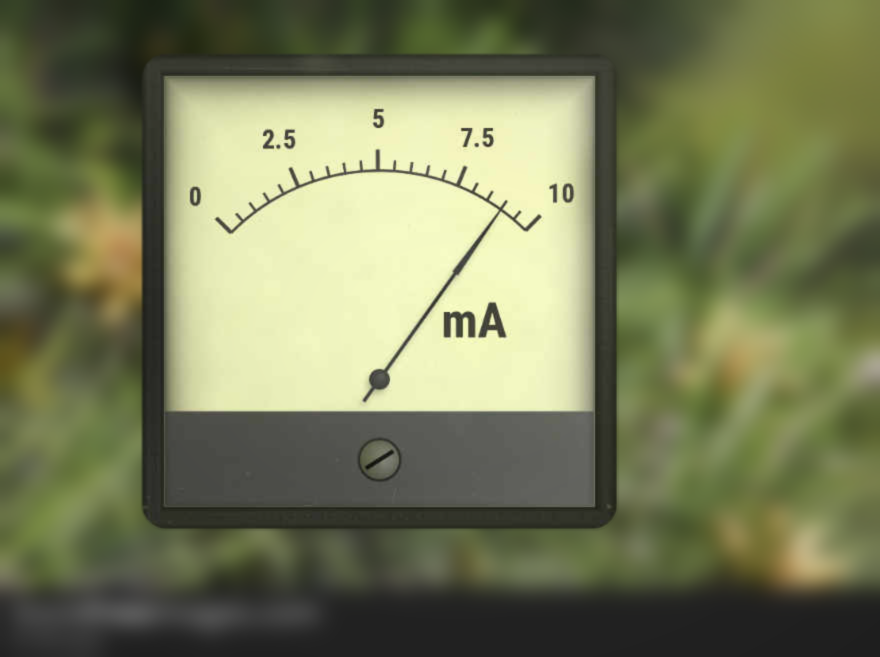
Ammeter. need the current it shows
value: 9 mA
